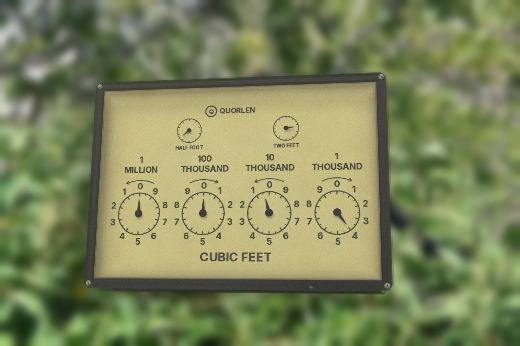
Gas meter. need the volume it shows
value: 400 ft³
